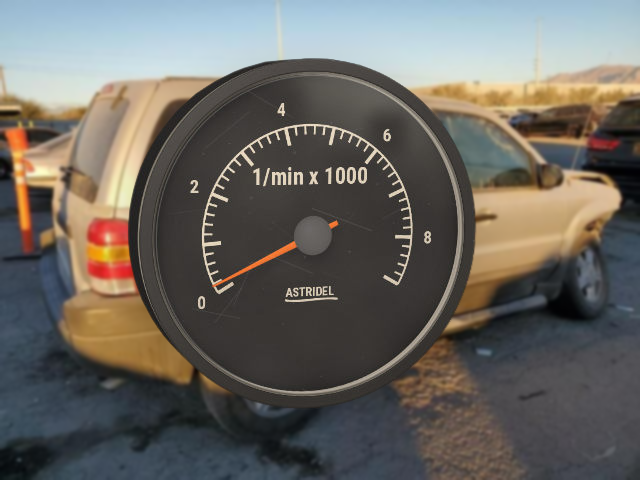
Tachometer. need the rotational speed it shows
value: 200 rpm
